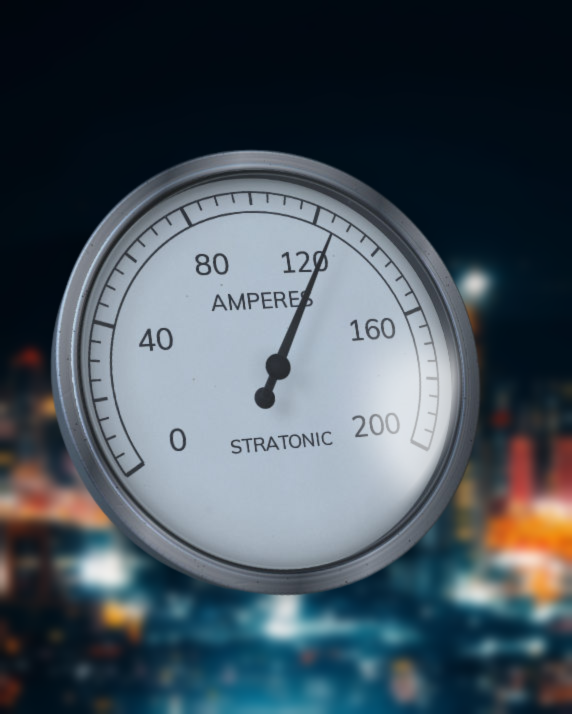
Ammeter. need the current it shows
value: 125 A
